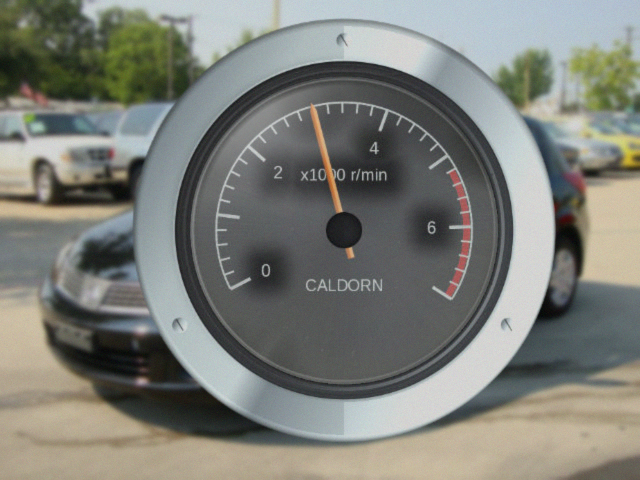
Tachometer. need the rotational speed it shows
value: 3000 rpm
